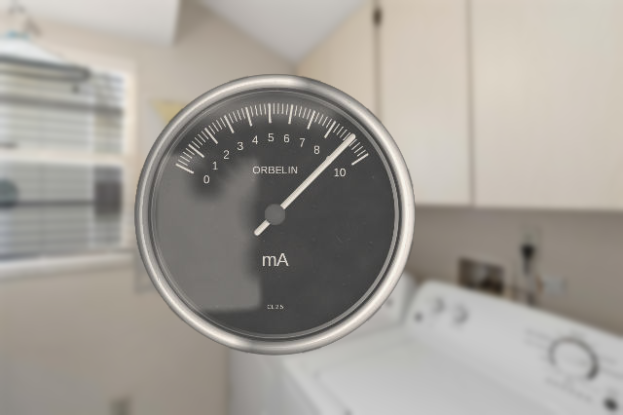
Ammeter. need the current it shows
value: 9 mA
